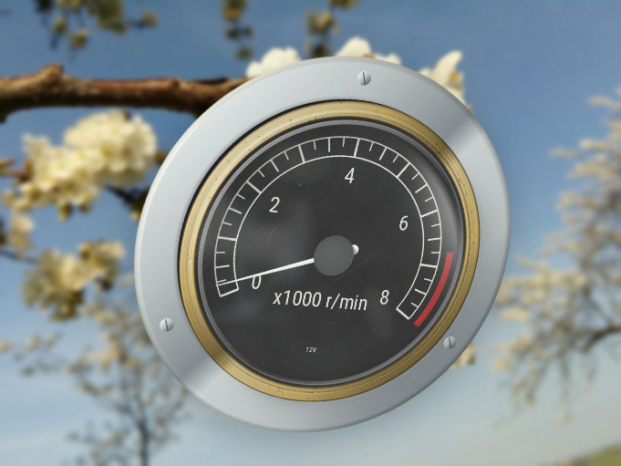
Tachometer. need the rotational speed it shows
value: 250 rpm
